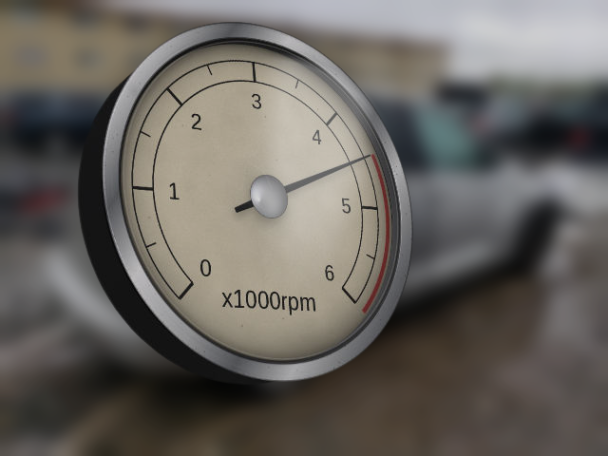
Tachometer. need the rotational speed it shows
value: 4500 rpm
